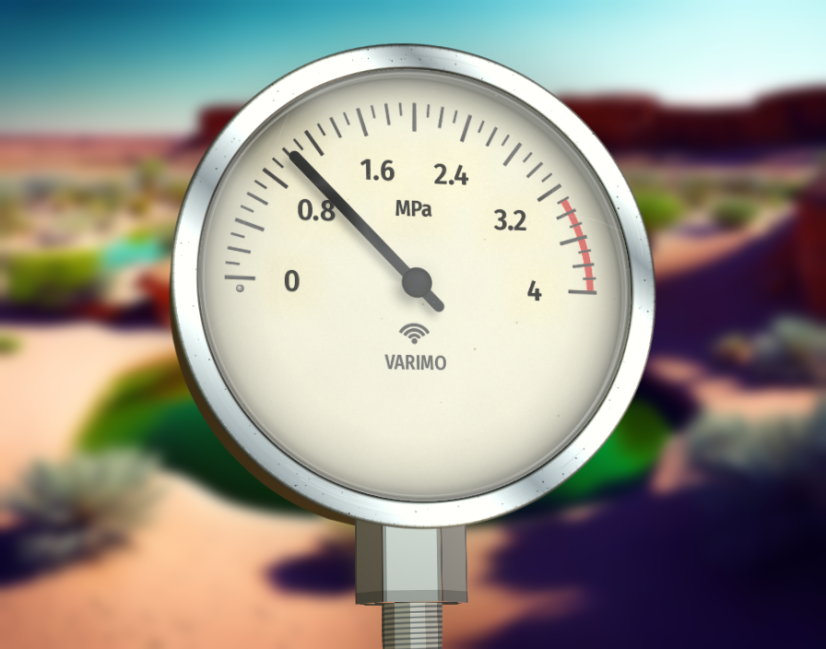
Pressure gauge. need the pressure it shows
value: 1 MPa
